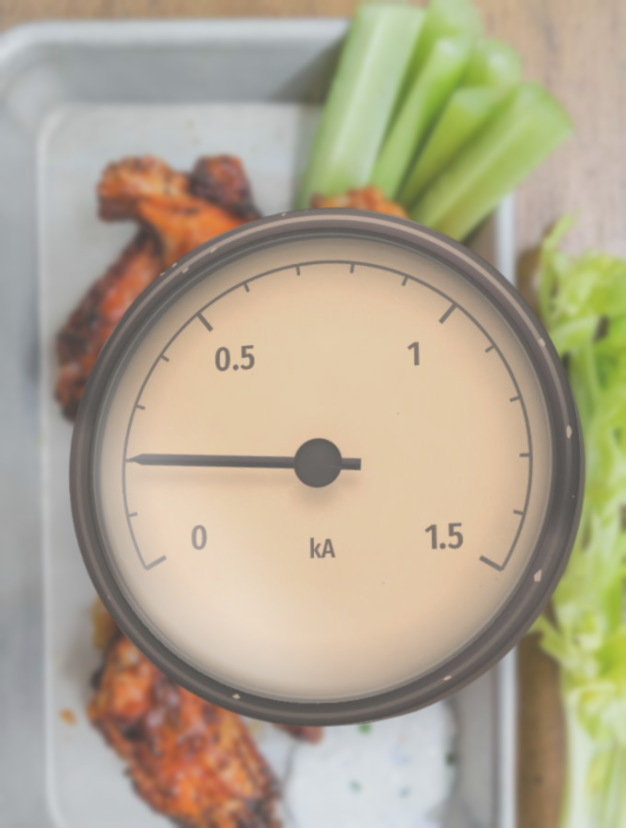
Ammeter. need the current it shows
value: 0.2 kA
